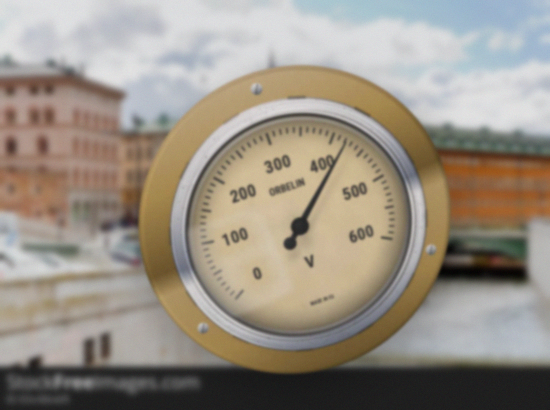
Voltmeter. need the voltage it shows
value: 420 V
